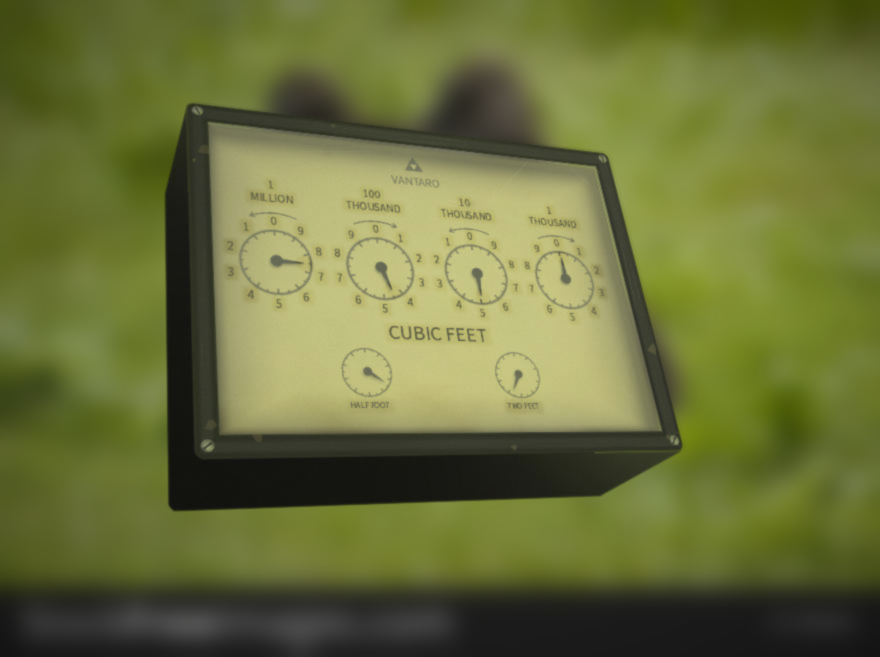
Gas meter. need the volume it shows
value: 745000 ft³
